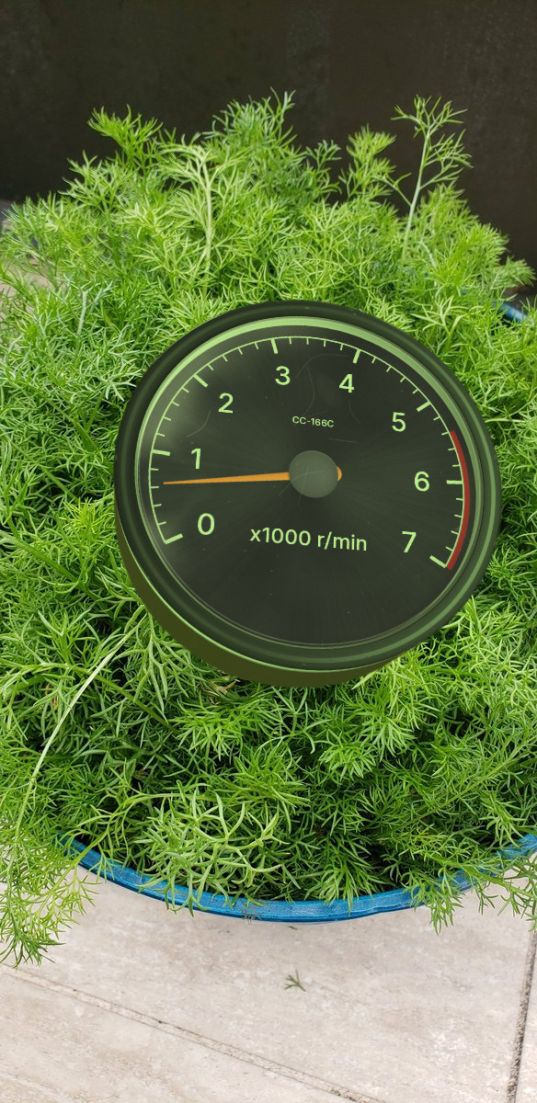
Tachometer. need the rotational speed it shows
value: 600 rpm
